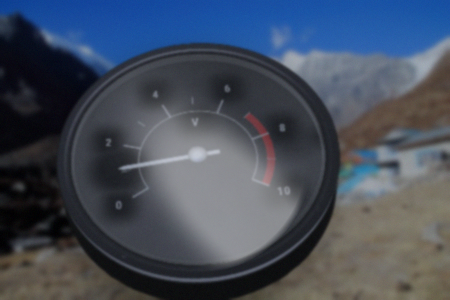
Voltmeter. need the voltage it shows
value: 1 V
